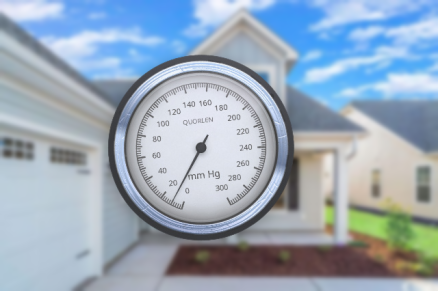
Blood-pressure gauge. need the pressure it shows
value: 10 mmHg
